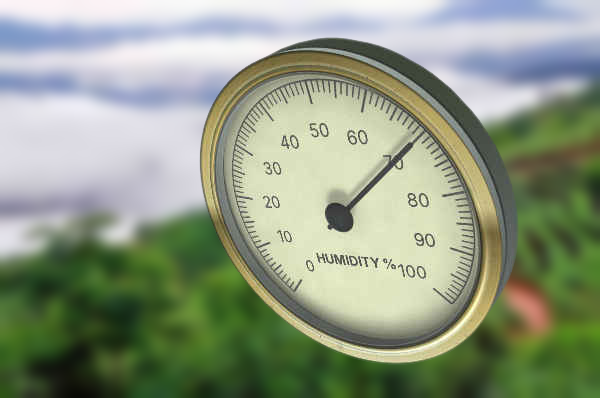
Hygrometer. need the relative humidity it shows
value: 70 %
